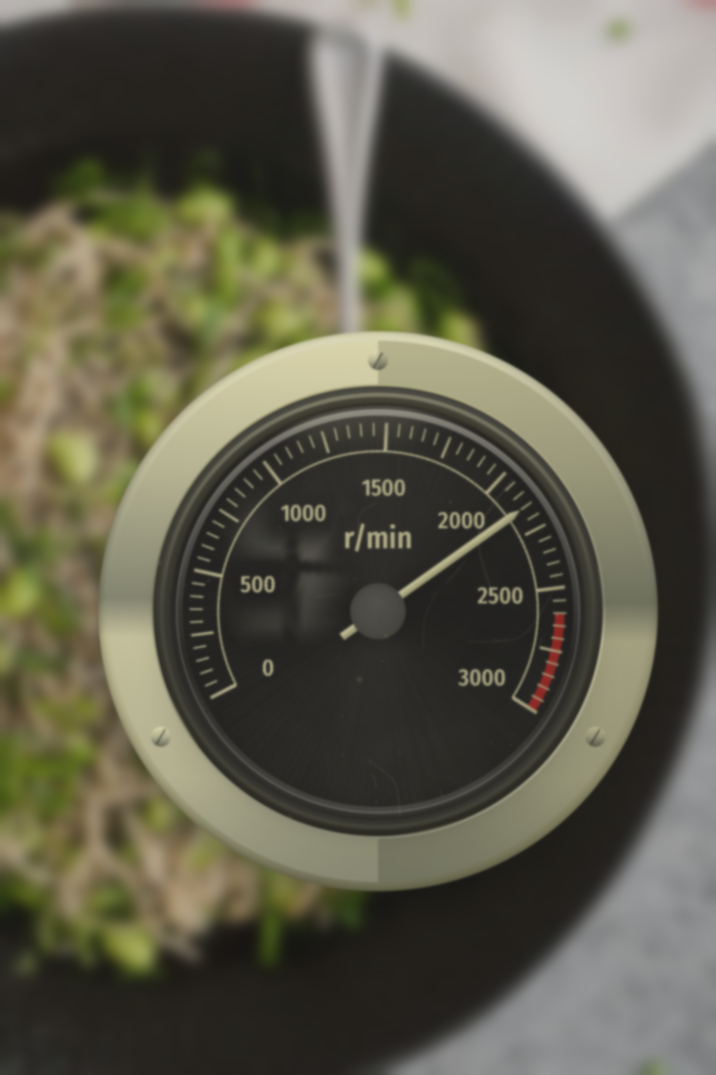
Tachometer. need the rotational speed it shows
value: 2150 rpm
